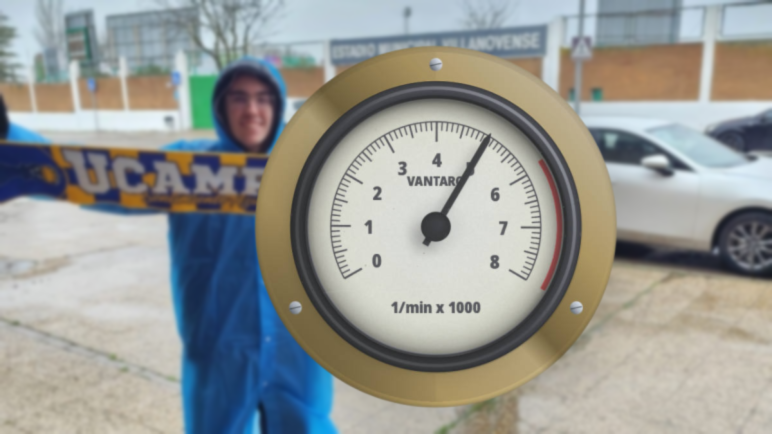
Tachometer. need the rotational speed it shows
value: 5000 rpm
